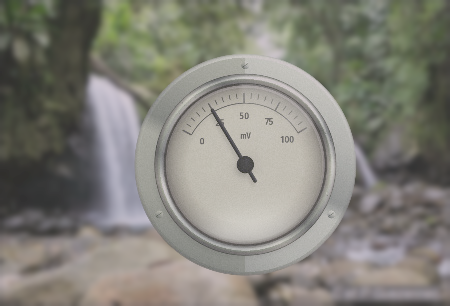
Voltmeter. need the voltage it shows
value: 25 mV
